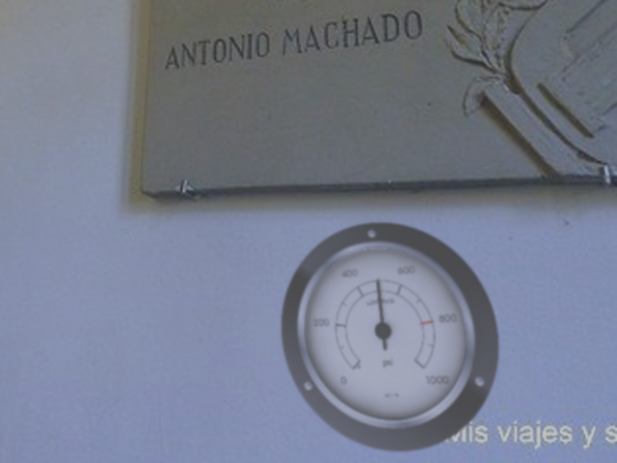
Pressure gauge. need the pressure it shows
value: 500 psi
